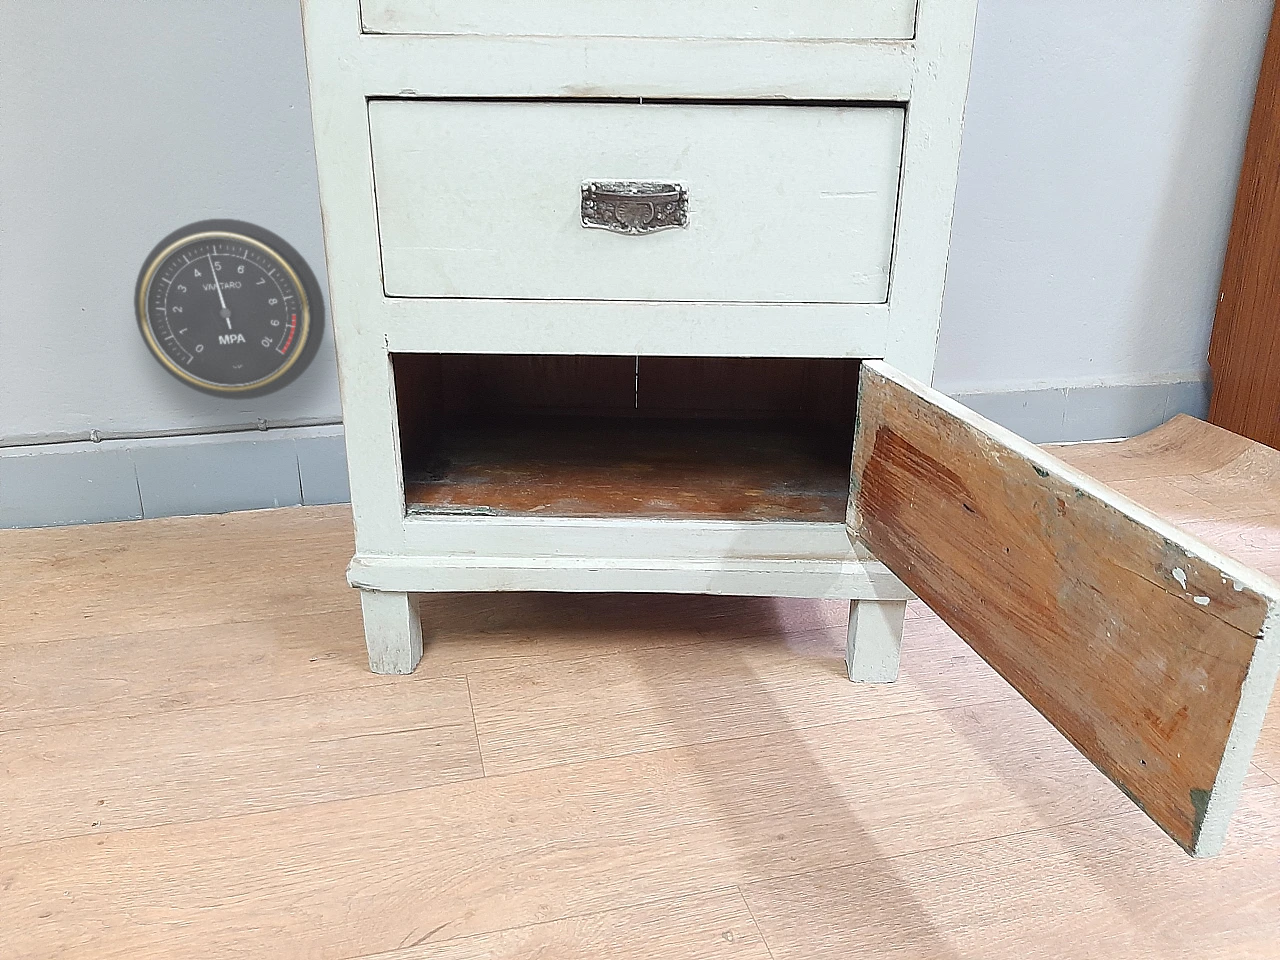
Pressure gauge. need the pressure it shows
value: 4.8 MPa
